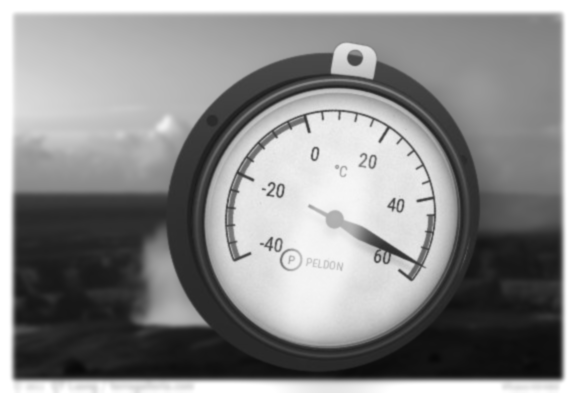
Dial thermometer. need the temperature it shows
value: 56 °C
